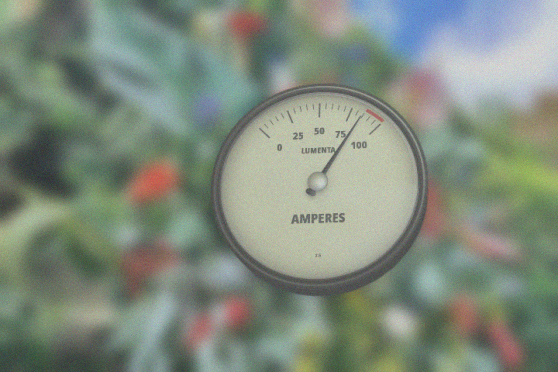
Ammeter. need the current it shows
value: 85 A
